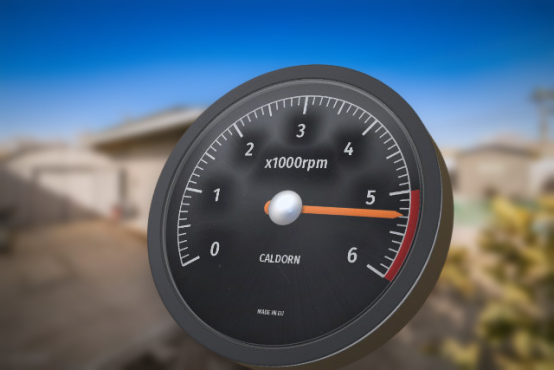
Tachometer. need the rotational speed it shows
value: 5300 rpm
